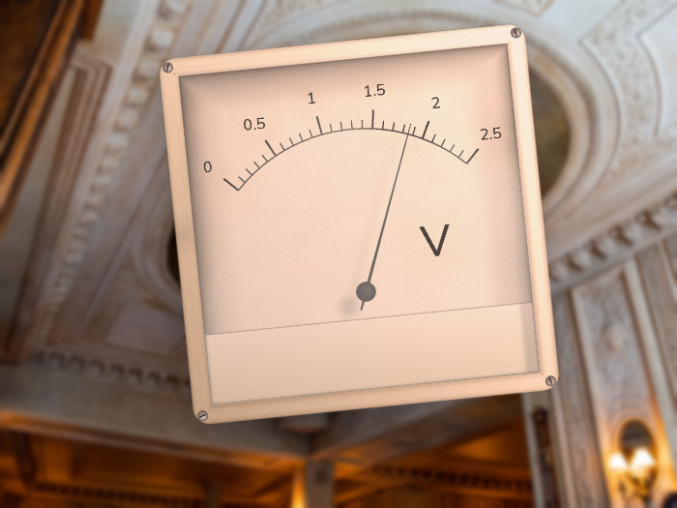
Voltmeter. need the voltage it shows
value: 1.85 V
